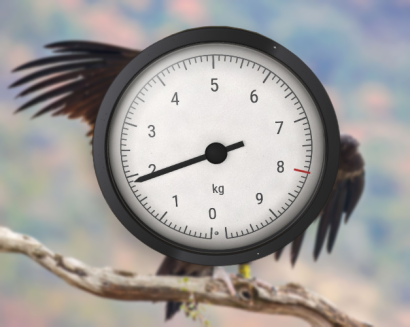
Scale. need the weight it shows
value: 1.9 kg
